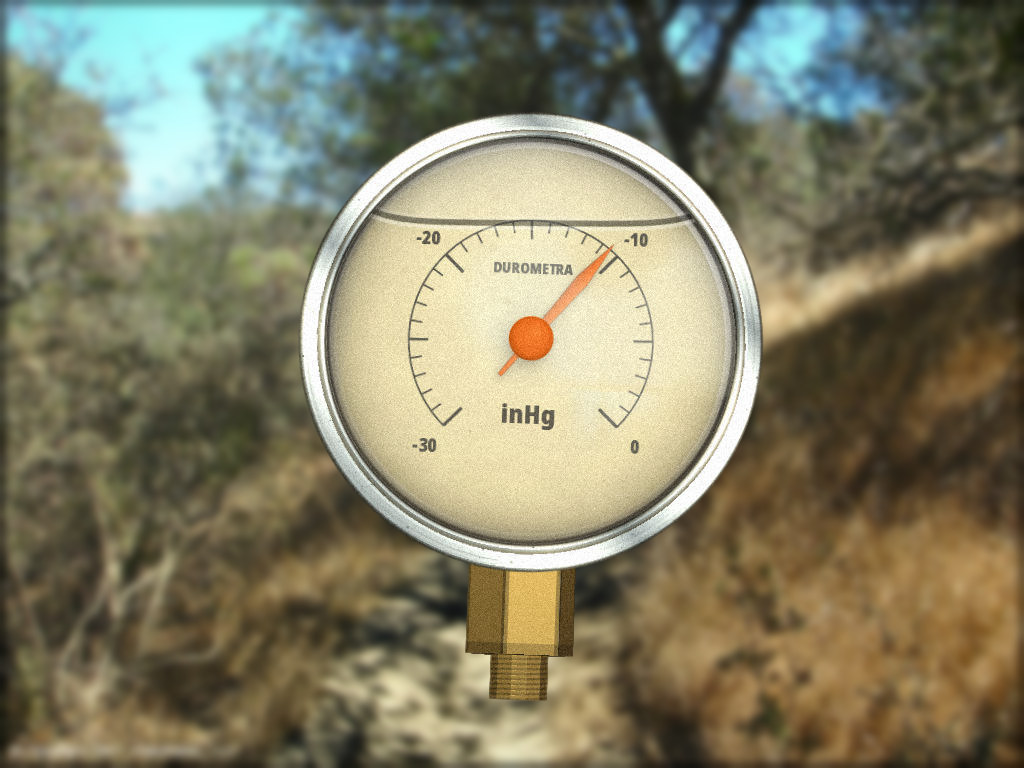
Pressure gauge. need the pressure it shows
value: -10.5 inHg
